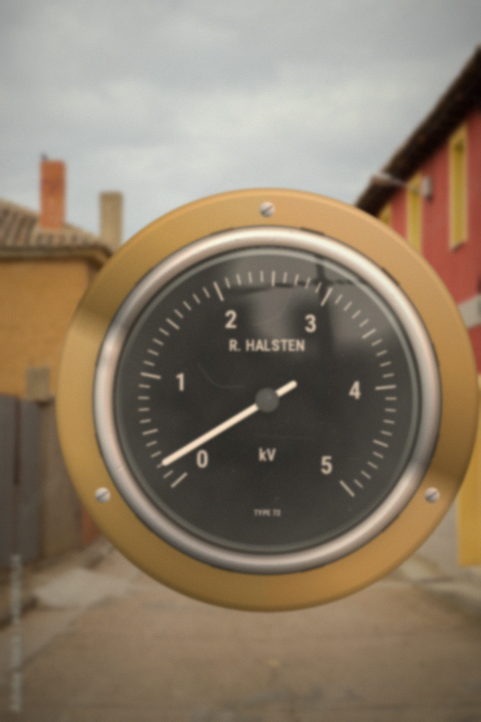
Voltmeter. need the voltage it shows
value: 0.2 kV
